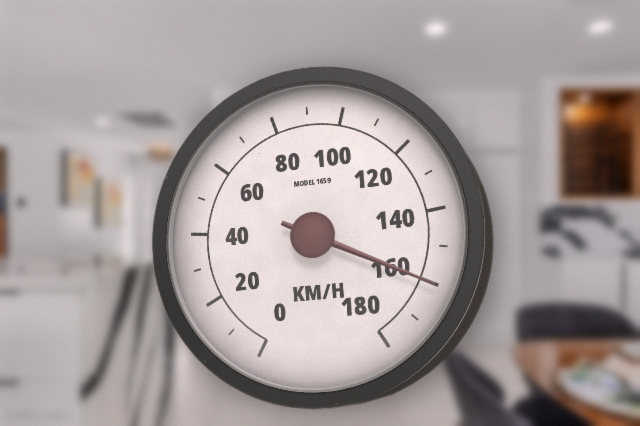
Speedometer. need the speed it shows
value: 160 km/h
